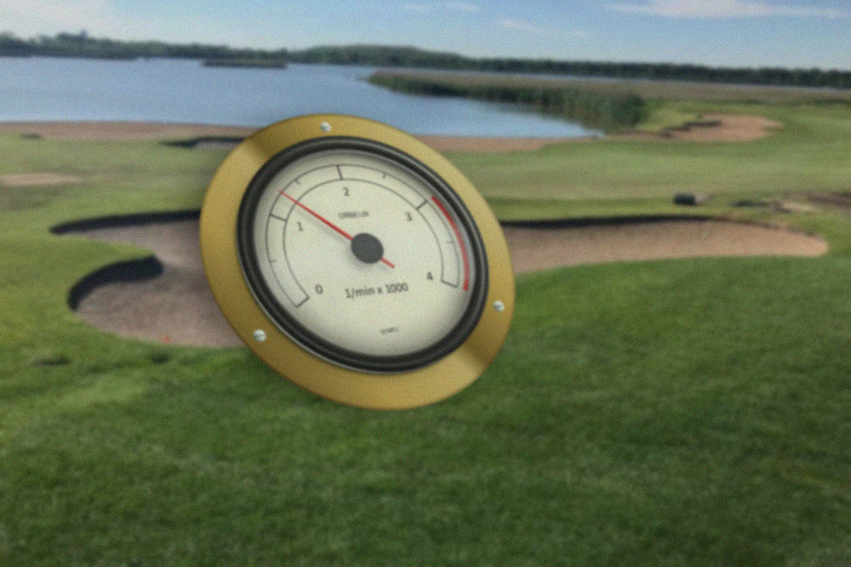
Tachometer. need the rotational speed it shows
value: 1250 rpm
